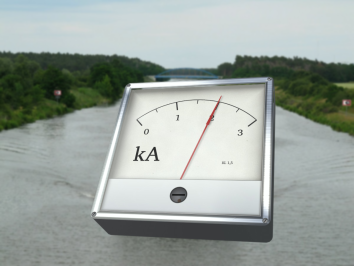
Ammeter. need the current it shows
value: 2 kA
